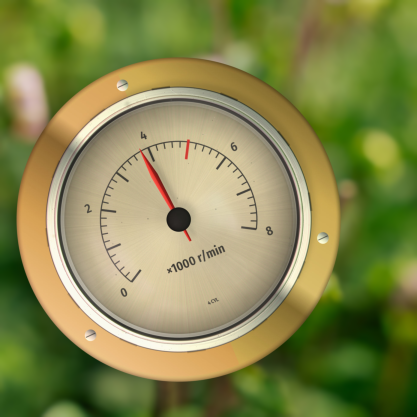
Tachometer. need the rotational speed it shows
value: 3800 rpm
